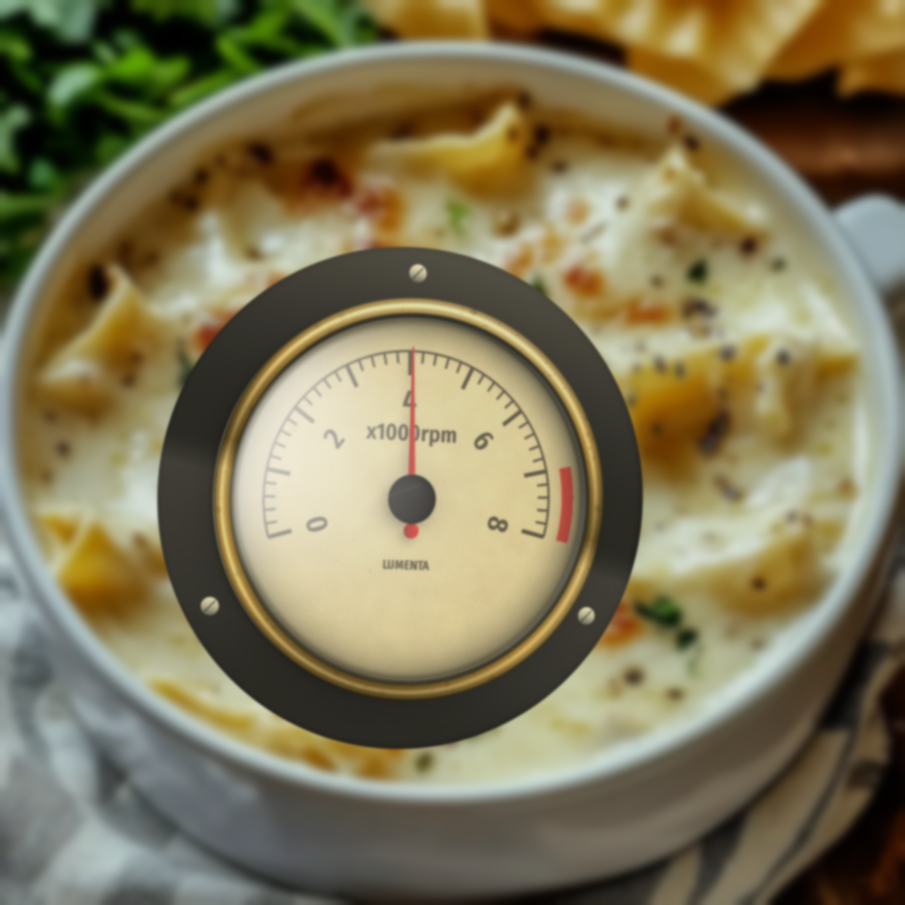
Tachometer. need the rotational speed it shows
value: 4000 rpm
